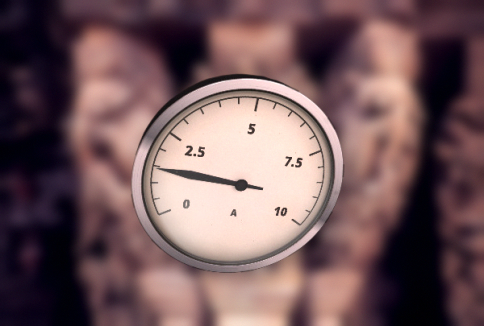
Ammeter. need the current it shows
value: 1.5 A
